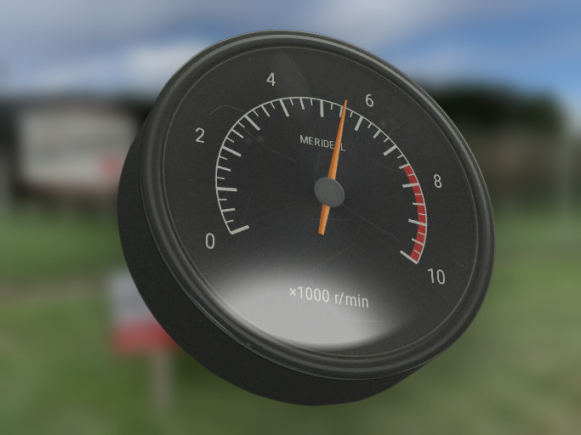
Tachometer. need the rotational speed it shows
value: 5500 rpm
